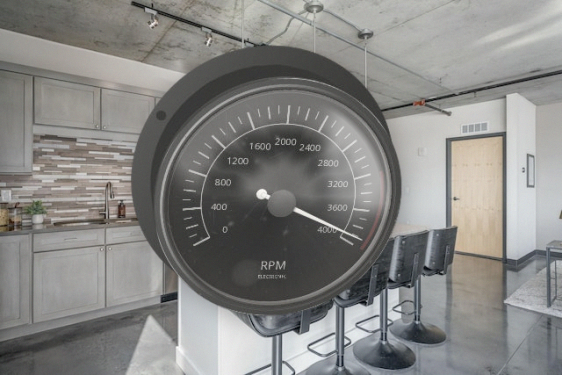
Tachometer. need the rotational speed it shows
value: 3900 rpm
